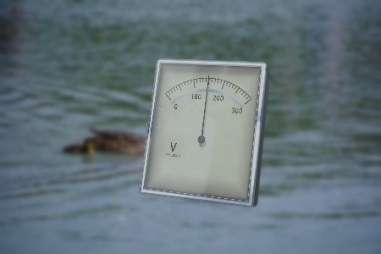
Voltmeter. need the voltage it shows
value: 150 V
